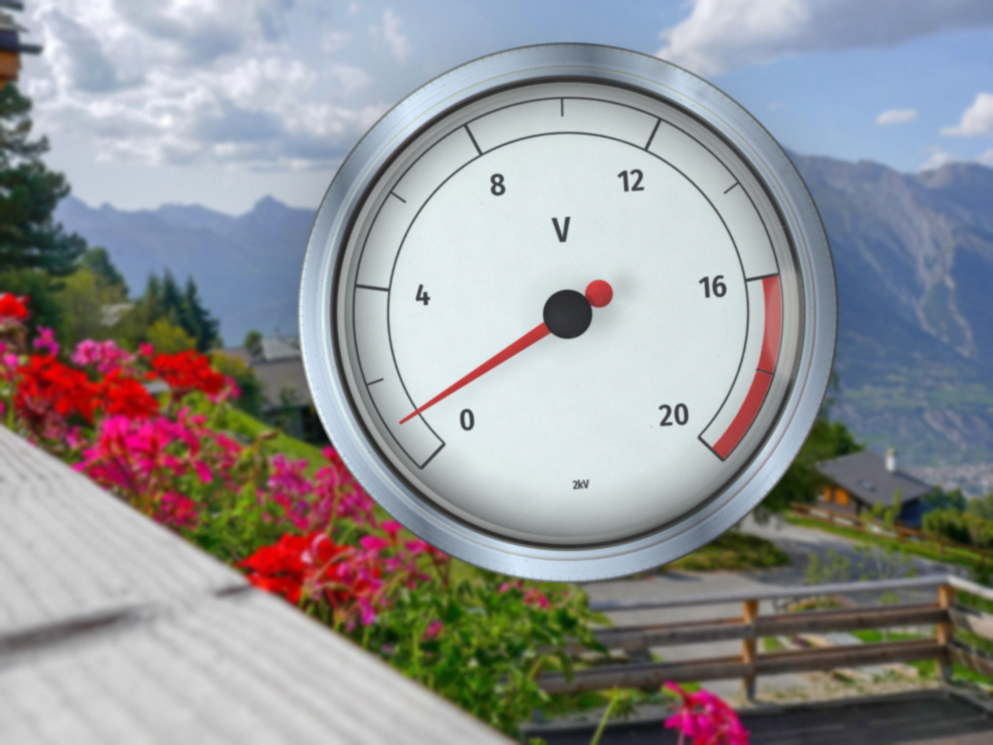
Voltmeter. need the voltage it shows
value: 1 V
